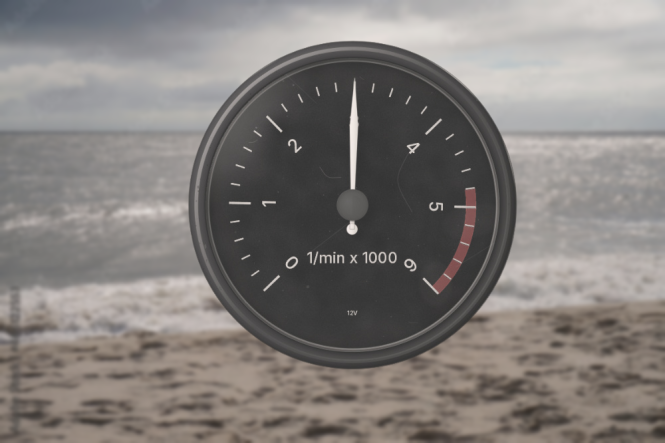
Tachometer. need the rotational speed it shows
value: 3000 rpm
